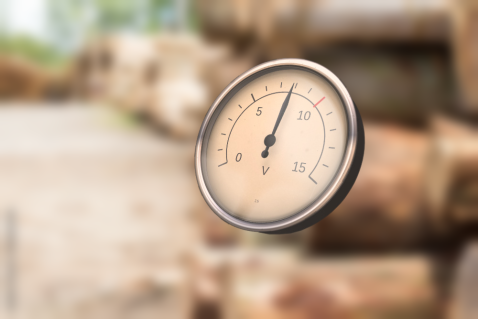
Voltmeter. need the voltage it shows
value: 8 V
